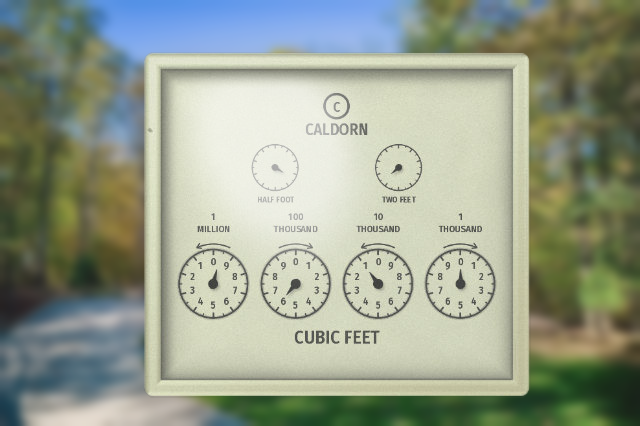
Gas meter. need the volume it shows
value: 961000 ft³
